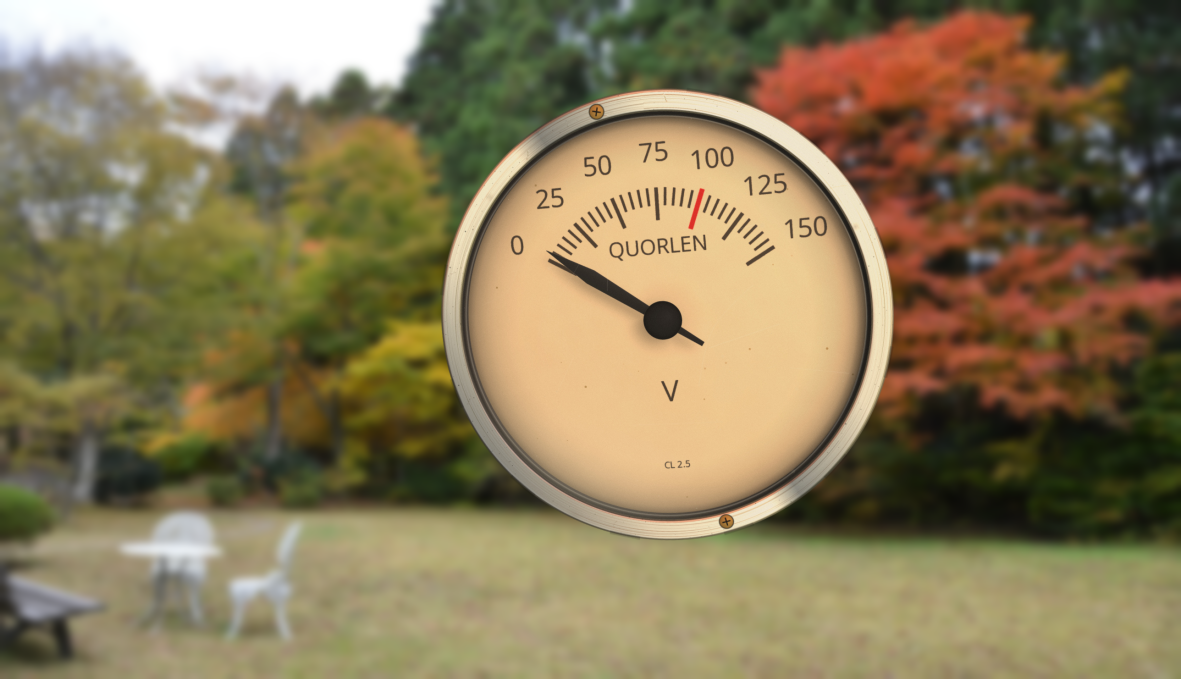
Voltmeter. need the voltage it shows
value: 5 V
